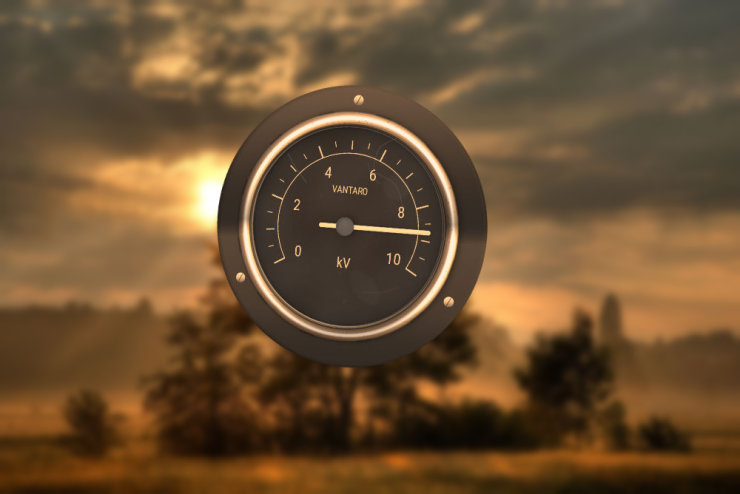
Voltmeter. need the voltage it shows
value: 8.75 kV
